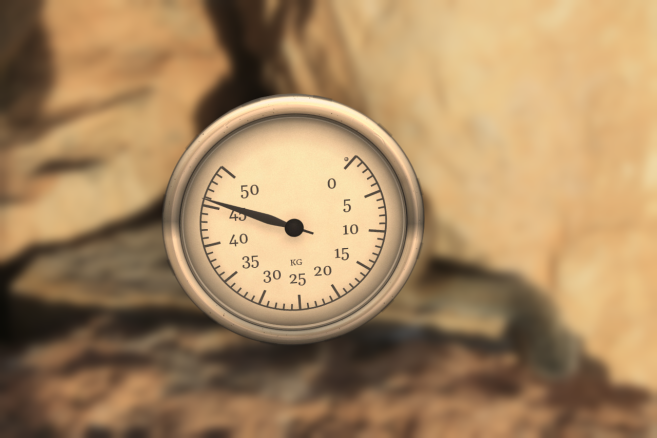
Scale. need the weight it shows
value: 46 kg
